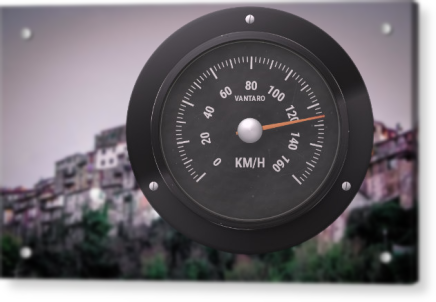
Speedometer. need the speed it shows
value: 126 km/h
